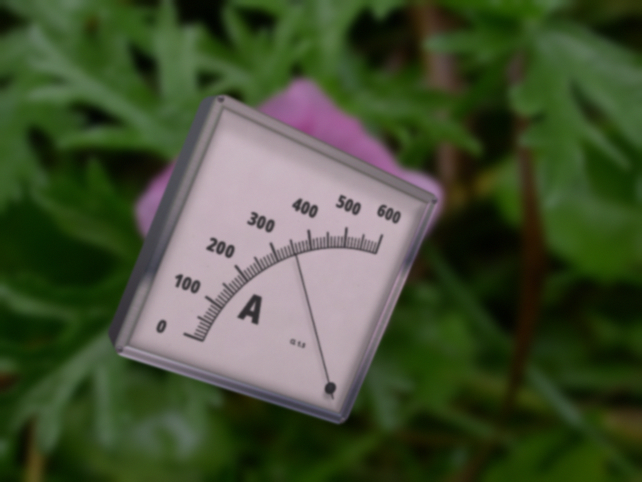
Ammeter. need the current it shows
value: 350 A
